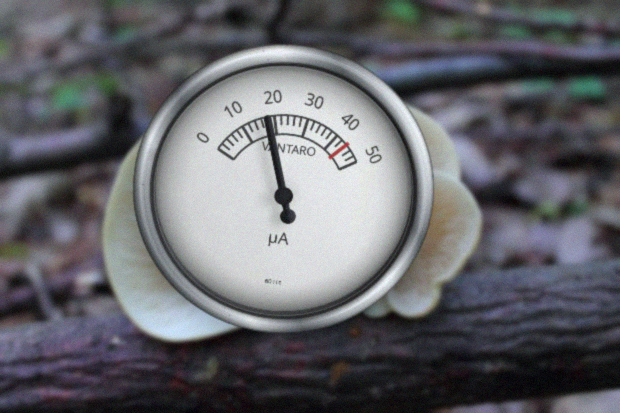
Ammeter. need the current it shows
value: 18 µA
